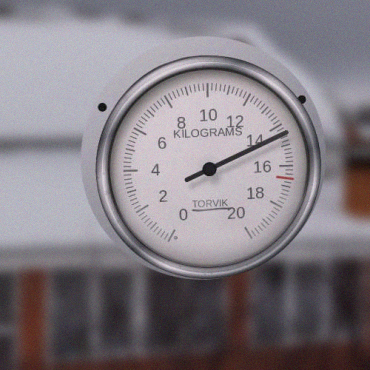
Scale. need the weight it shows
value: 14.4 kg
